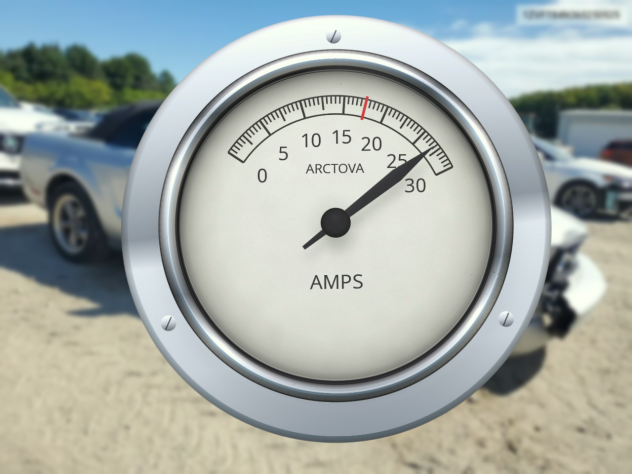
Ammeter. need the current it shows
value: 27 A
